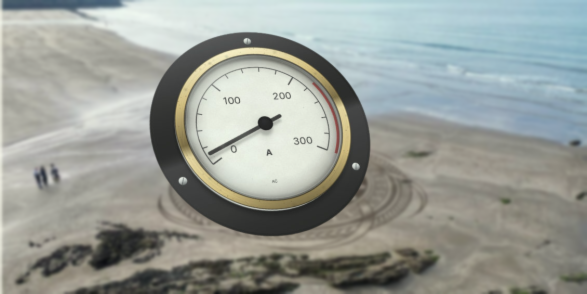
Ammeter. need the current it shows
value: 10 A
